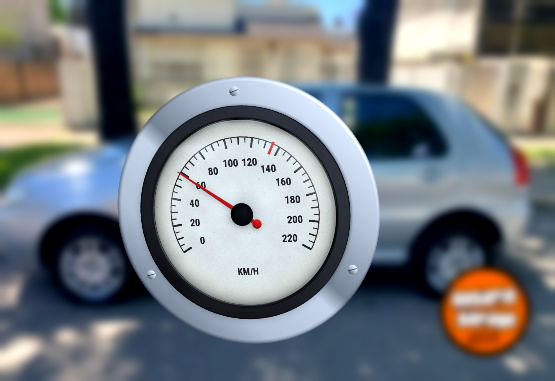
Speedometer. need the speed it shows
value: 60 km/h
